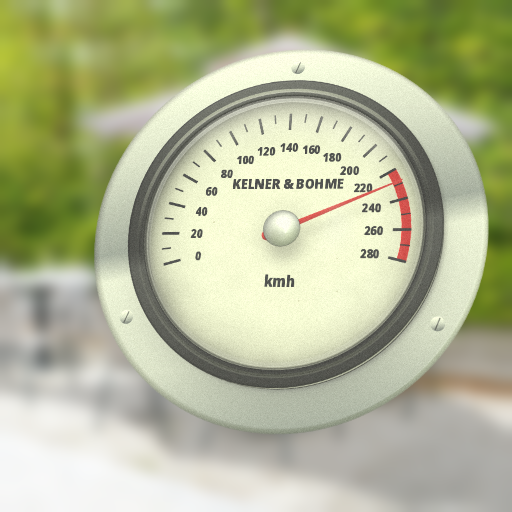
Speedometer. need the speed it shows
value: 230 km/h
